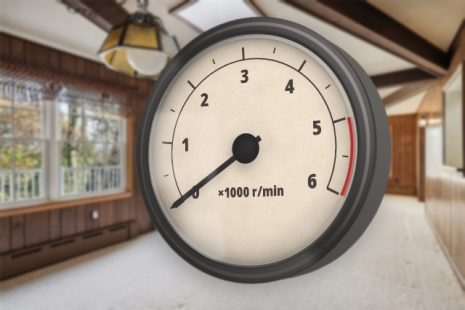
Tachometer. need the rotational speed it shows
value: 0 rpm
